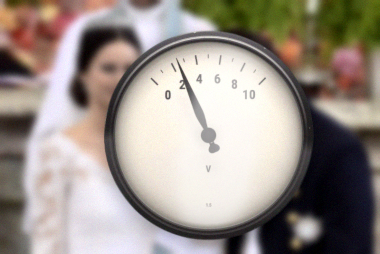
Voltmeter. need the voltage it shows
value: 2.5 V
